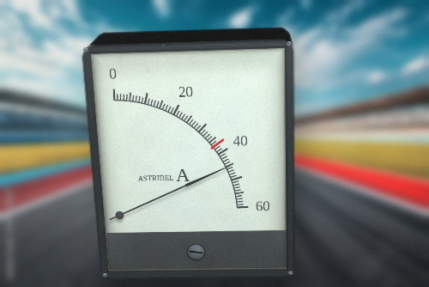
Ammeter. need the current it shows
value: 45 A
